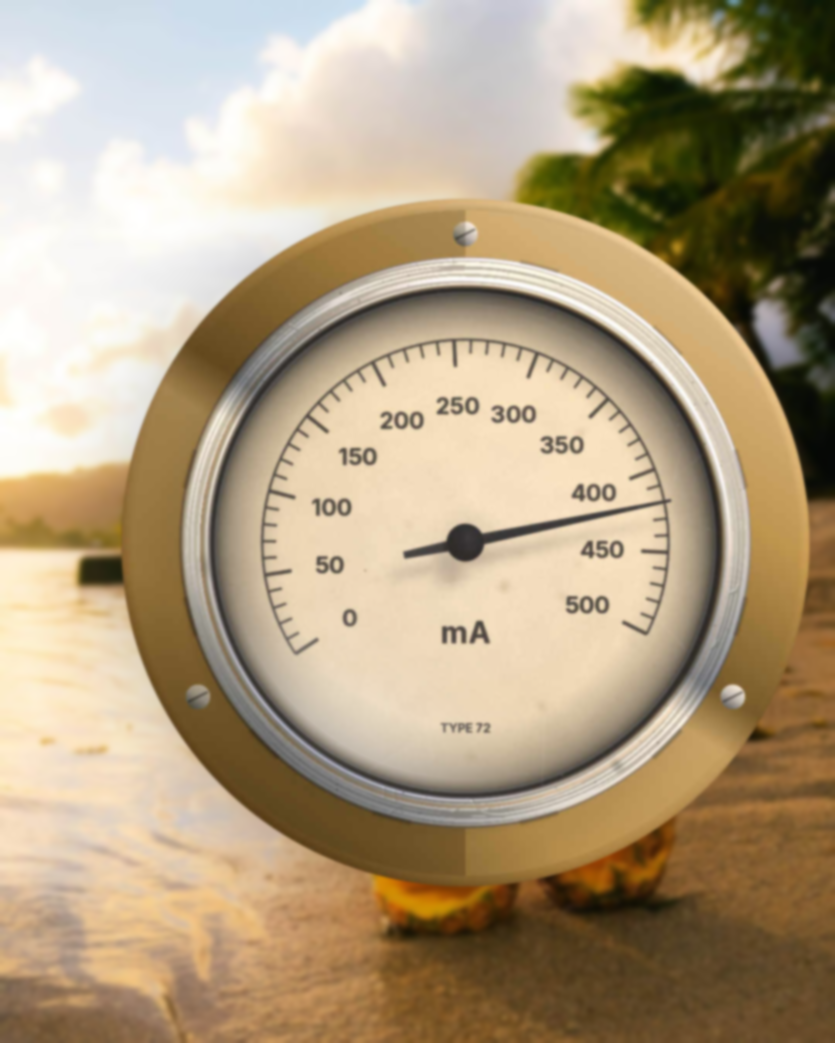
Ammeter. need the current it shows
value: 420 mA
